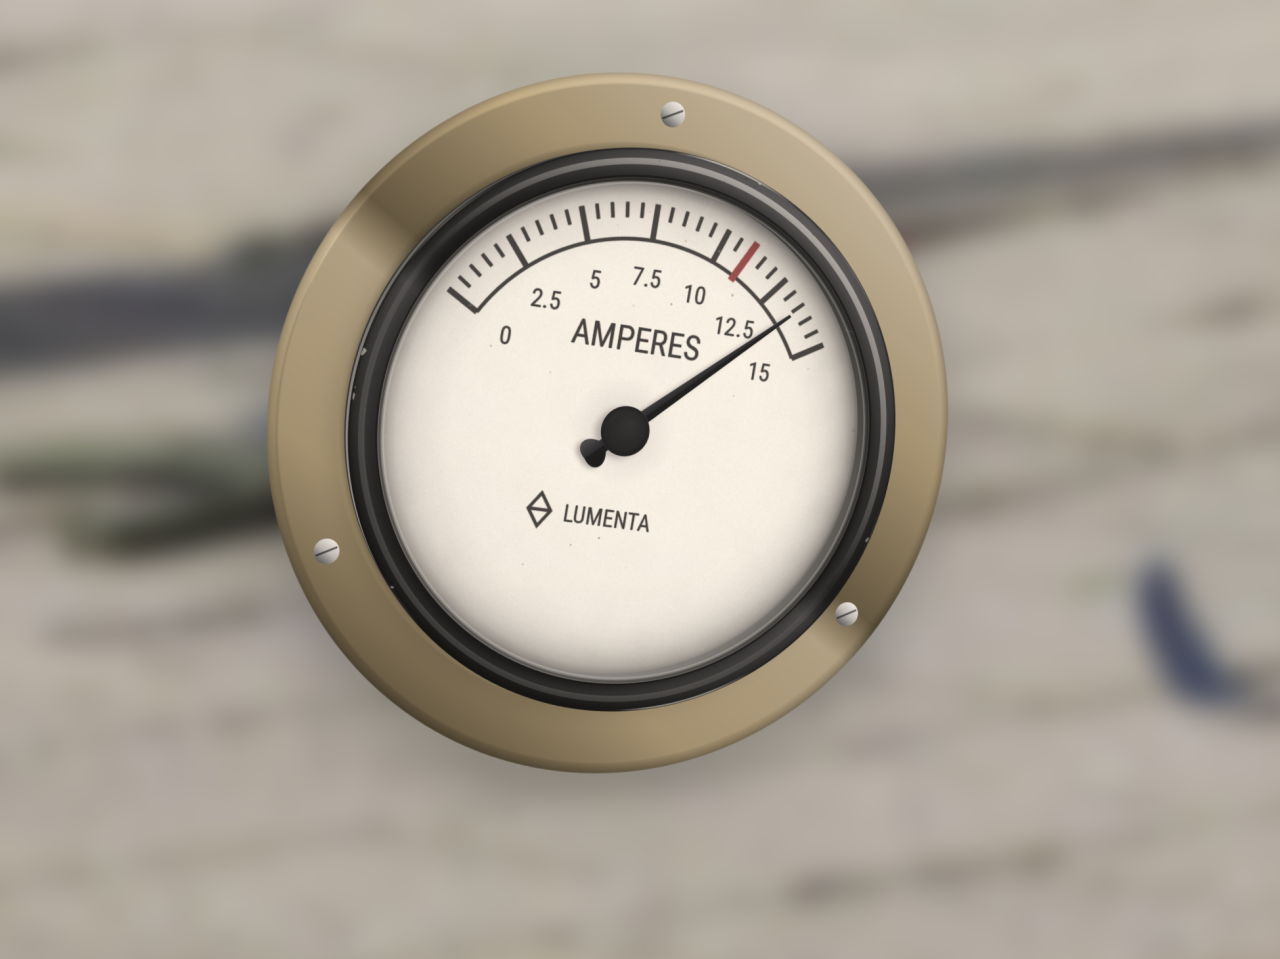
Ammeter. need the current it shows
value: 13.5 A
